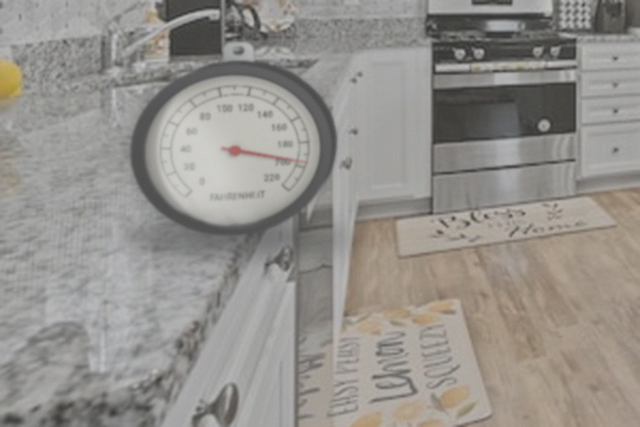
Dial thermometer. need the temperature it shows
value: 195 °F
